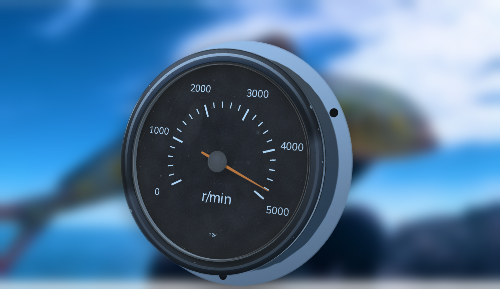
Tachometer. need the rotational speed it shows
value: 4800 rpm
